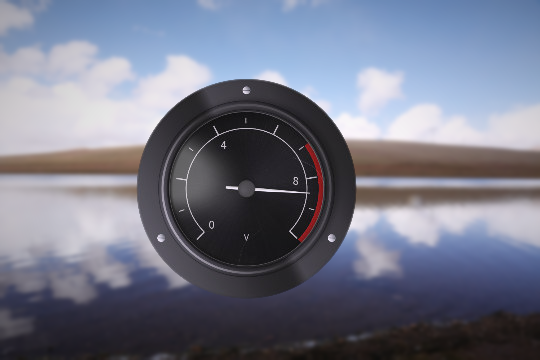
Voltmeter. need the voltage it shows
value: 8.5 V
